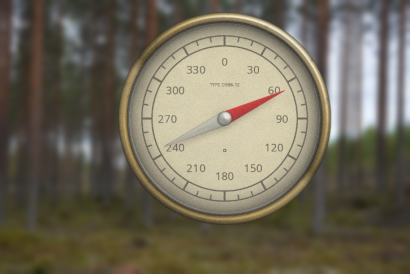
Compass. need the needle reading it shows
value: 65 °
